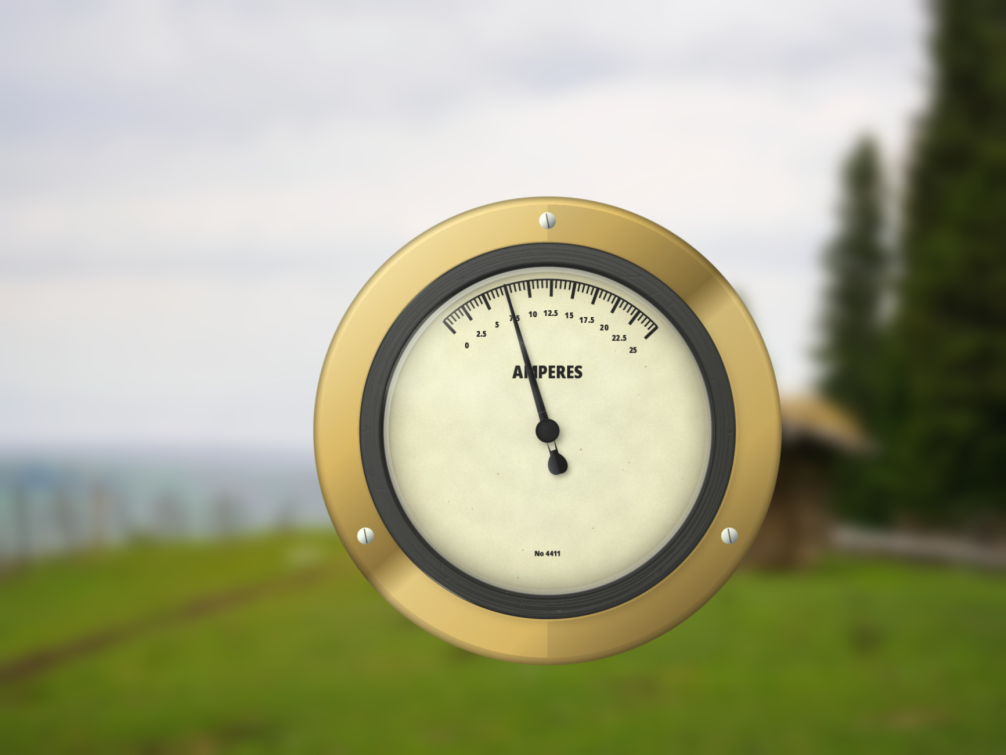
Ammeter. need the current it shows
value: 7.5 A
